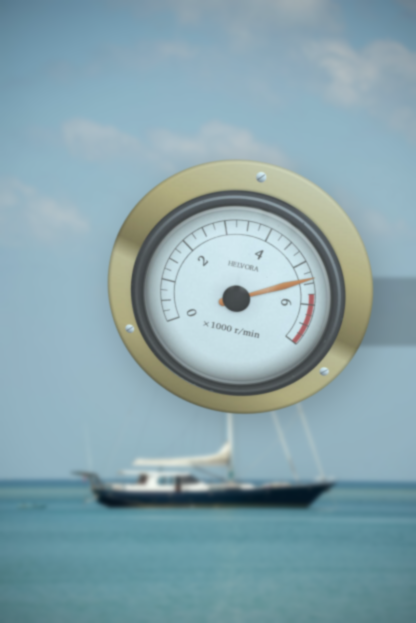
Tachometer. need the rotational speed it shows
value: 5375 rpm
